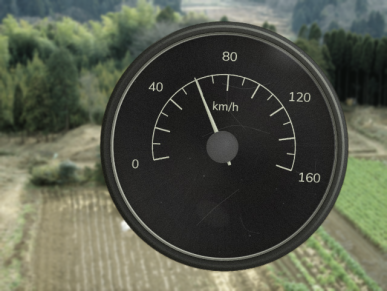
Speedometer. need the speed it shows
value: 60 km/h
